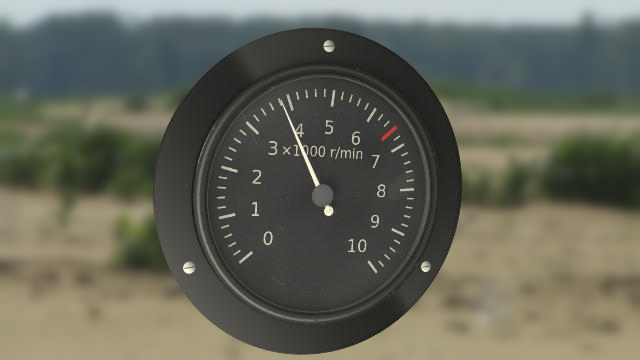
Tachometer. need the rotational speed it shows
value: 3800 rpm
